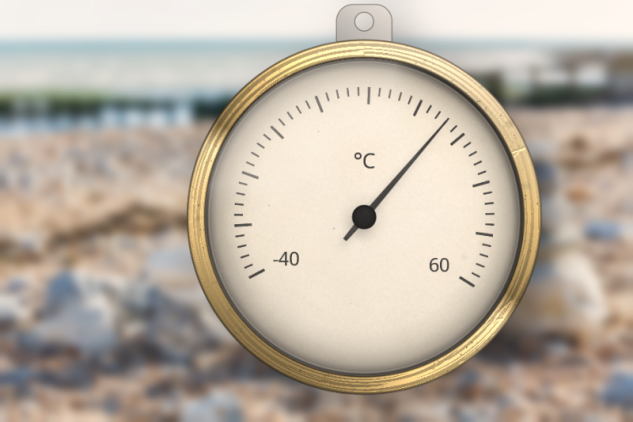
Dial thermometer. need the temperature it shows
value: 26 °C
